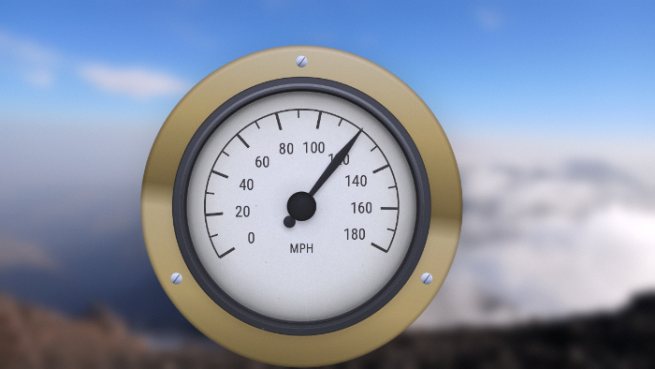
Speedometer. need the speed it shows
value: 120 mph
